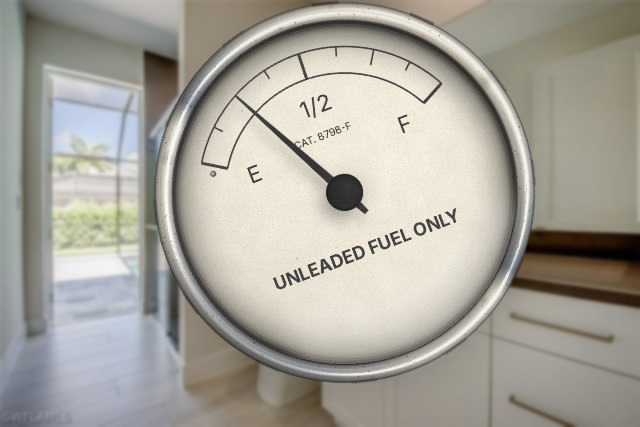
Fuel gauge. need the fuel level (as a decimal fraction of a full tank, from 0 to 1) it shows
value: 0.25
